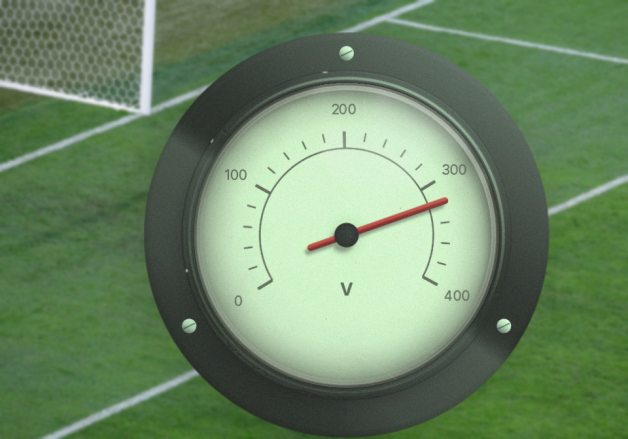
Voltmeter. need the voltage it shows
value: 320 V
